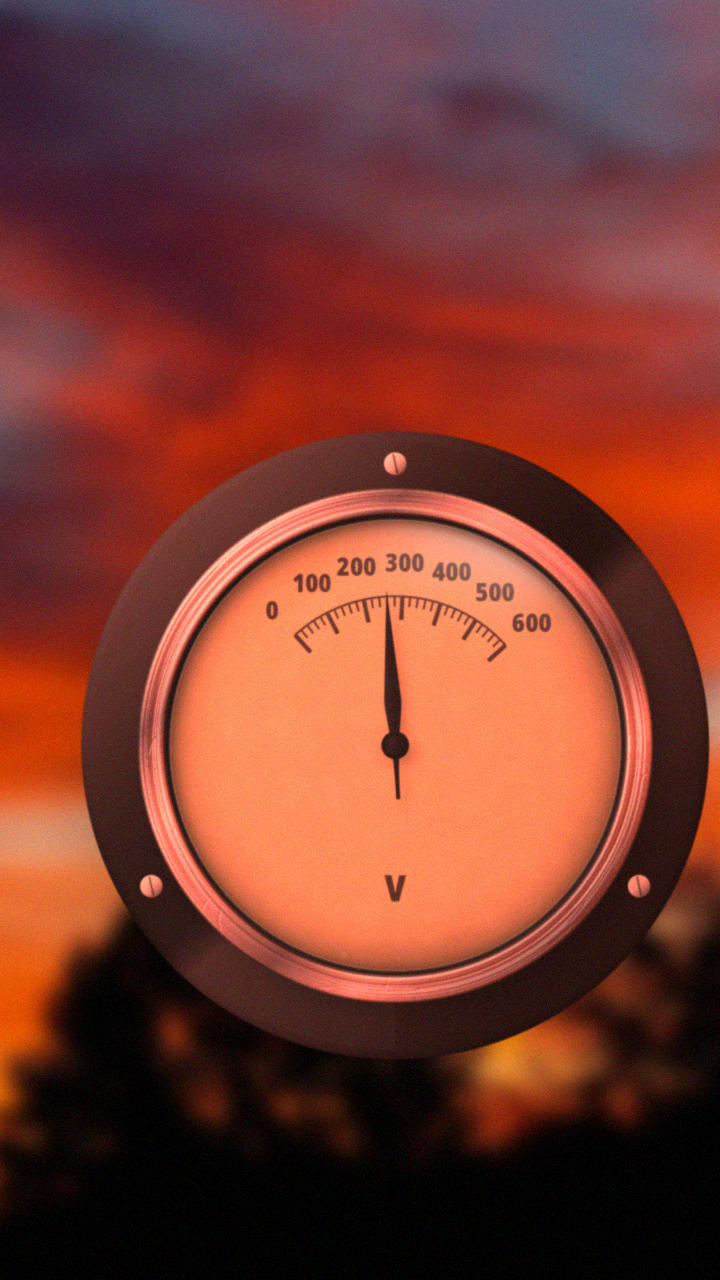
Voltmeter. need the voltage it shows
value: 260 V
